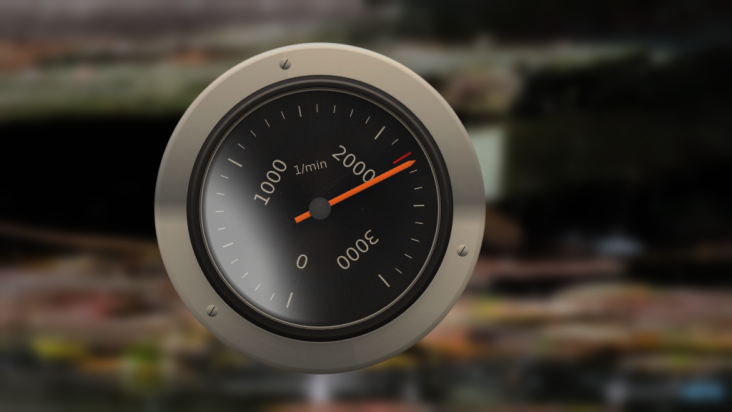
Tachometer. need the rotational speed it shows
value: 2250 rpm
